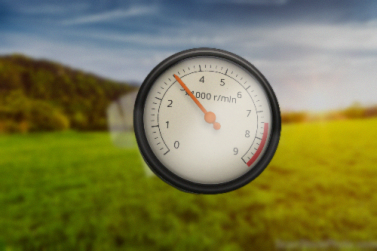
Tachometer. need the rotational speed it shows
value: 3000 rpm
